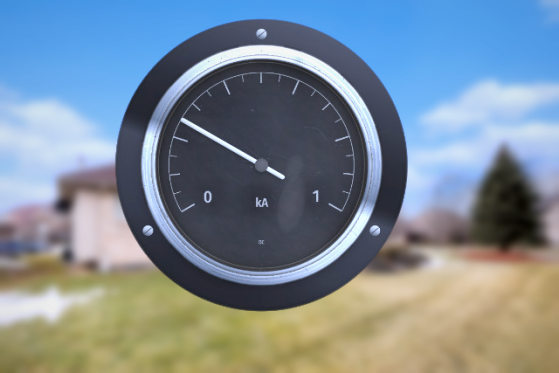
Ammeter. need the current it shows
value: 0.25 kA
